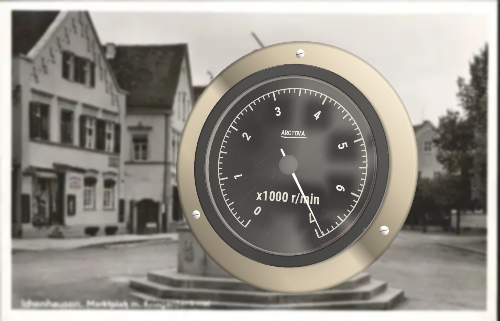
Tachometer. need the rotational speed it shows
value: 6900 rpm
